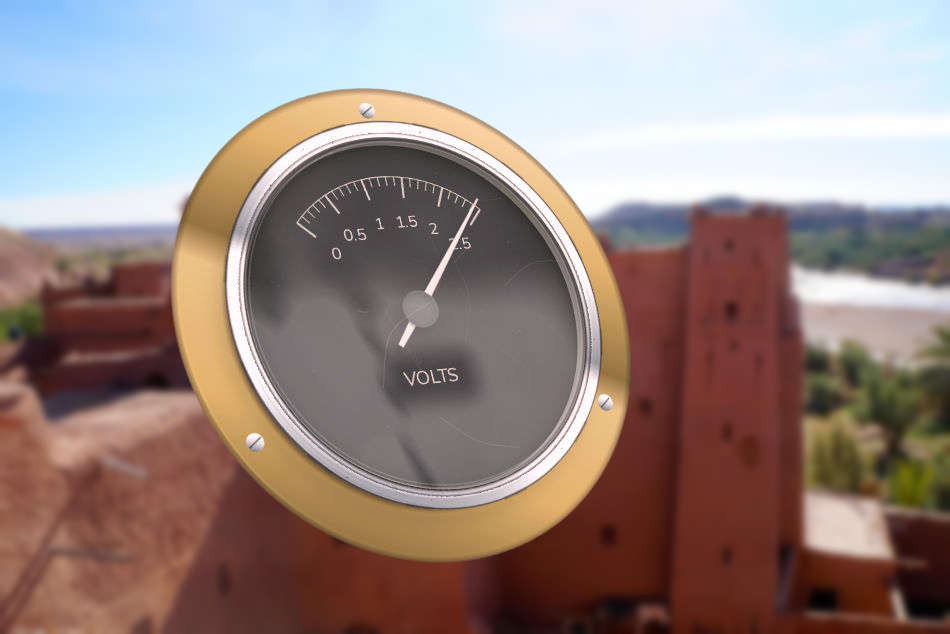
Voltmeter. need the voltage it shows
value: 2.4 V
